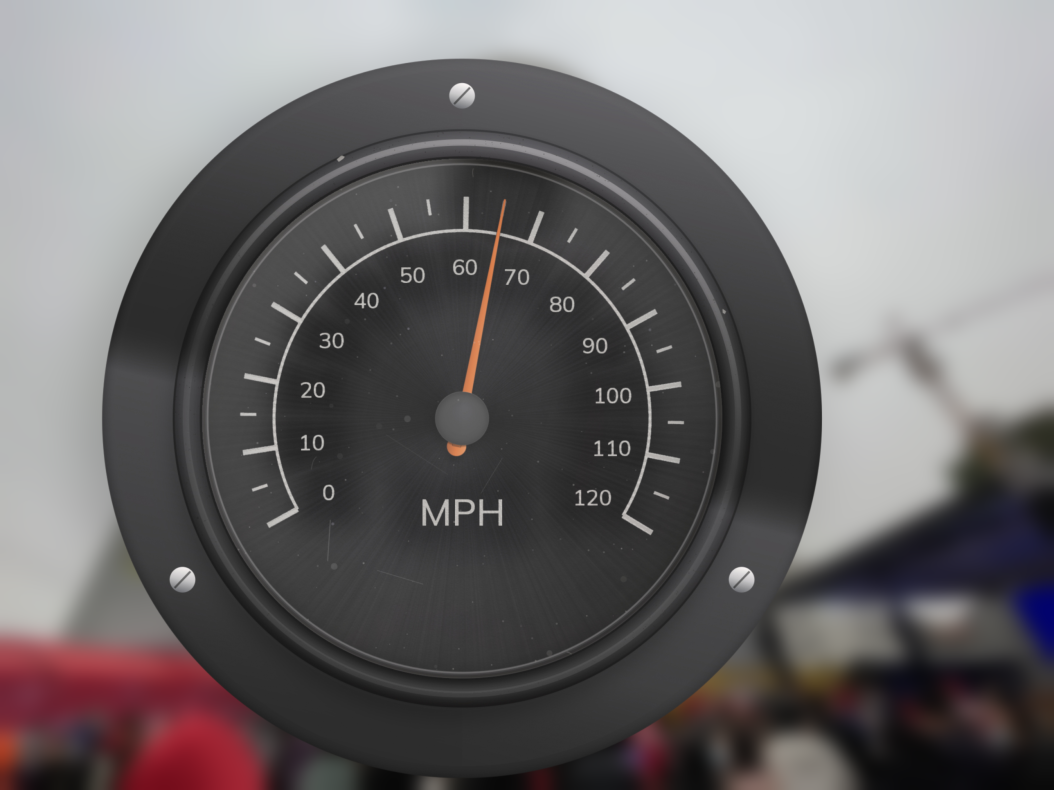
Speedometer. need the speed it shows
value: 65 mph
